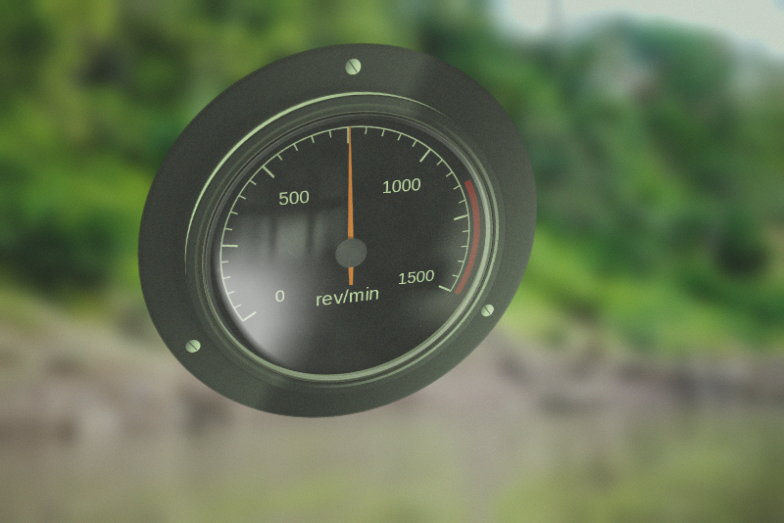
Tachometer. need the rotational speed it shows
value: 750 rpm
